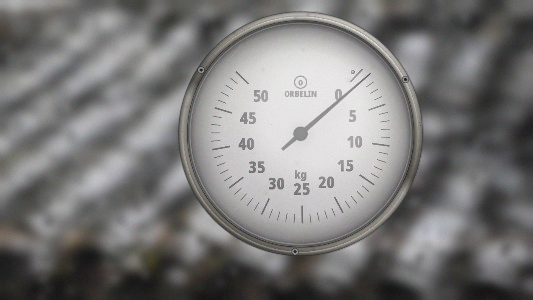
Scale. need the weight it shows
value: 1 kg
